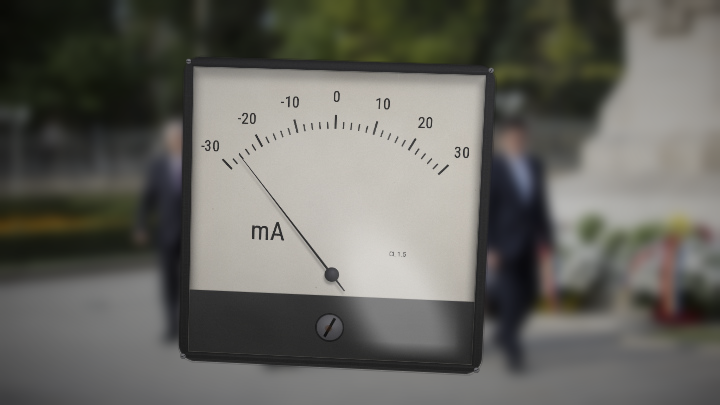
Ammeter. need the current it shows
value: -26 mA
